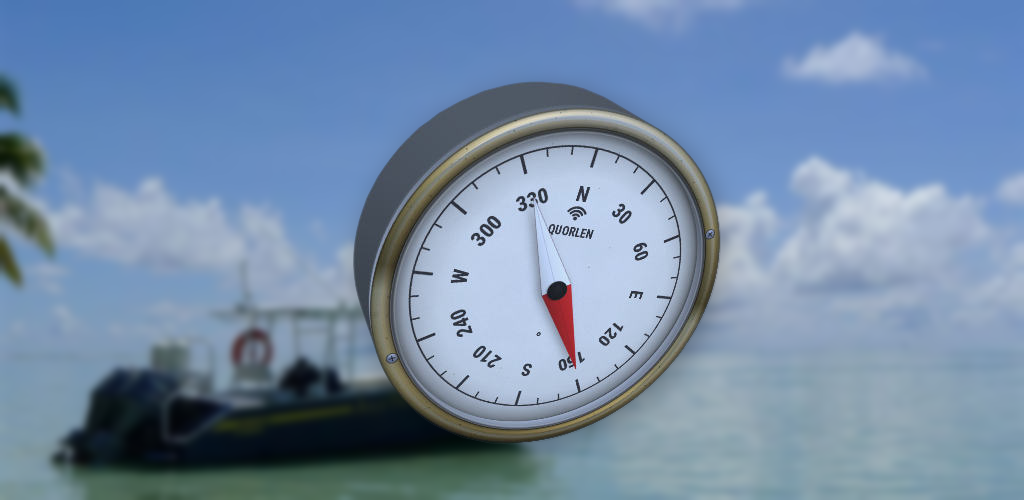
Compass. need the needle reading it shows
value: 150 °
